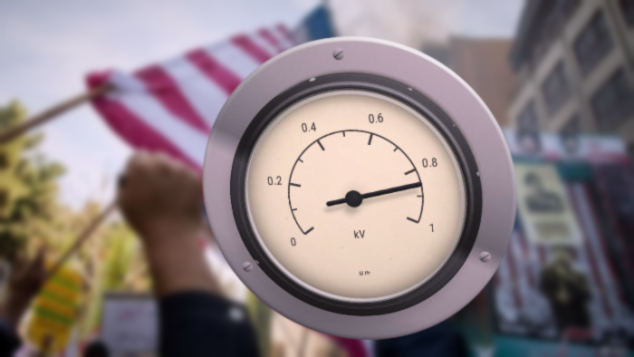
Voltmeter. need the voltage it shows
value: 0.85 kV
